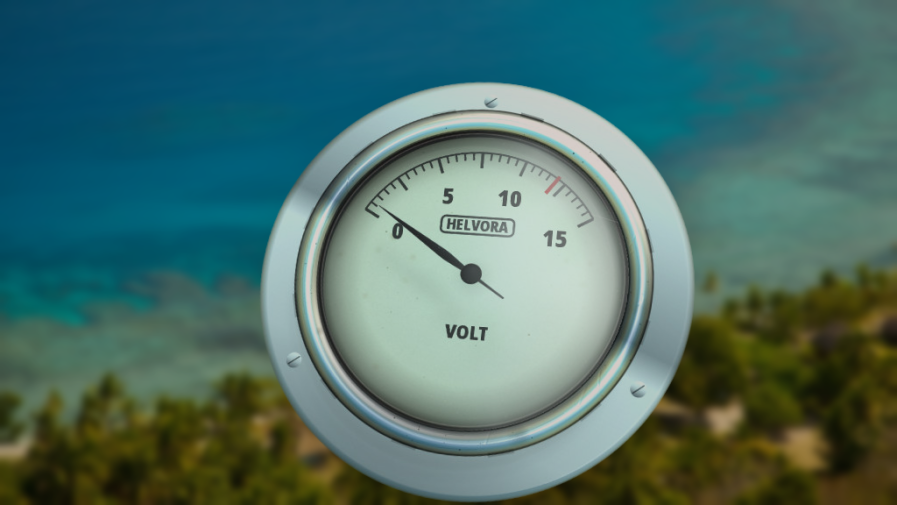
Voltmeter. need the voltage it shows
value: 0.5 V
